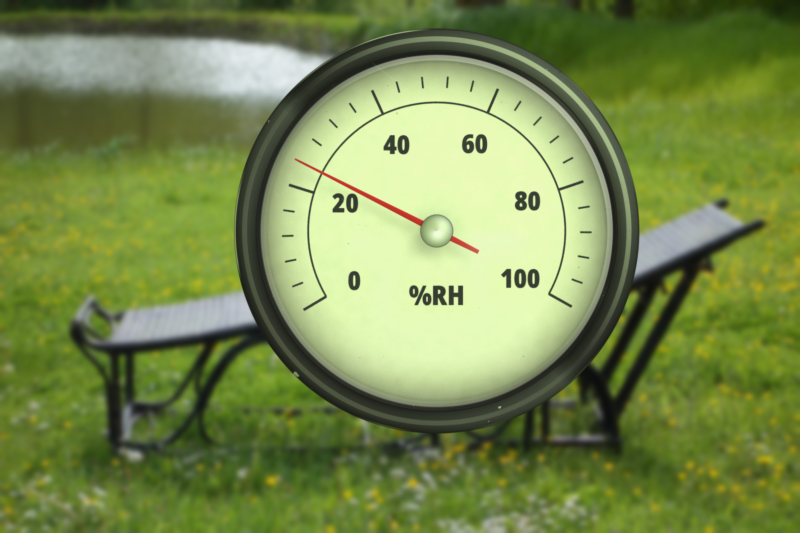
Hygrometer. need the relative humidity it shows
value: 24 %
